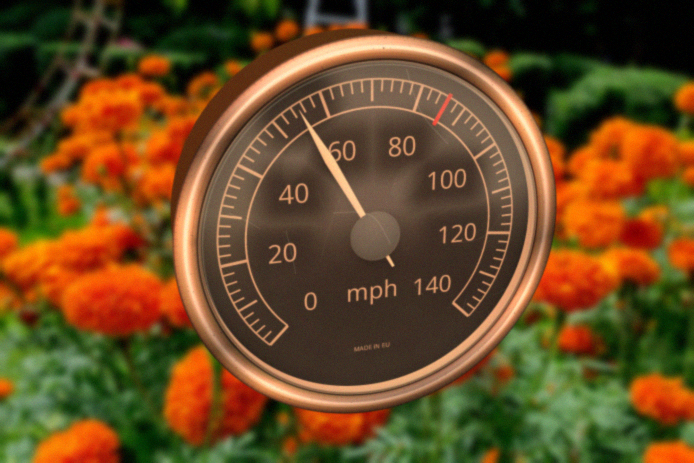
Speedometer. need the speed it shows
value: 55 mph
